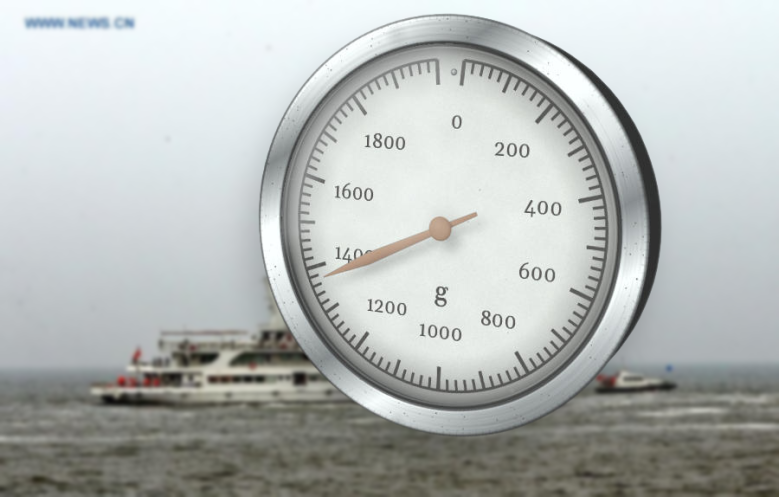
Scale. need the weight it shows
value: 1370 g
